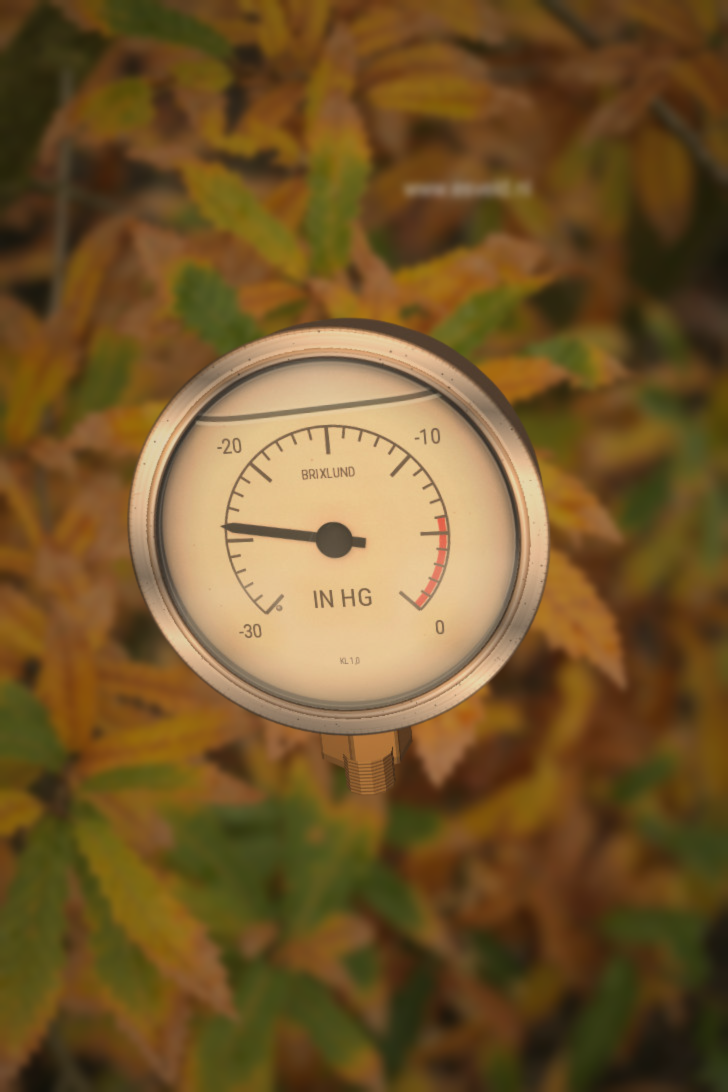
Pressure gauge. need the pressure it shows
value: -24 inHg
